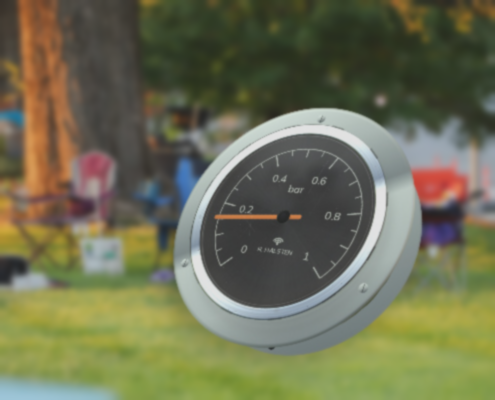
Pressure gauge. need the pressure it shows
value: 0.15 bar
